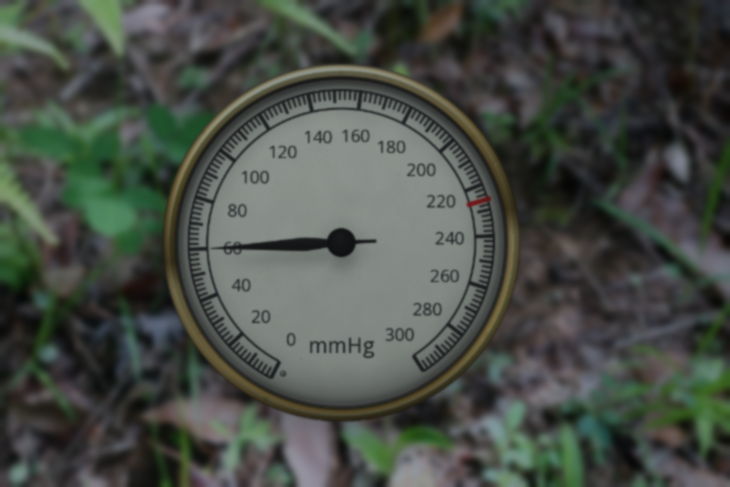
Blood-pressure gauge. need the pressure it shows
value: 60 mmHg
